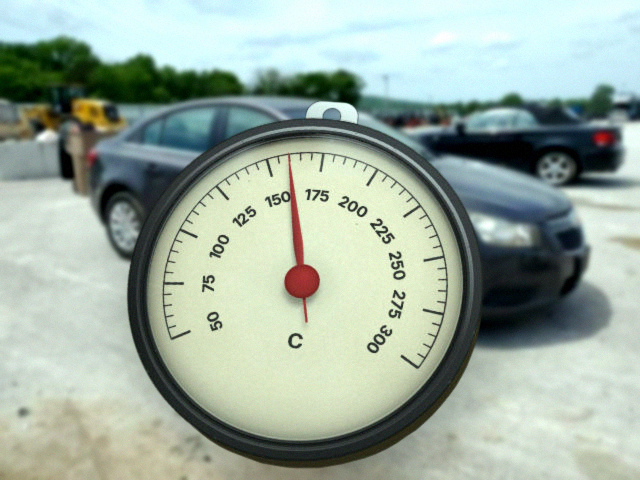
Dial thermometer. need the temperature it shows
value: 160 °C
